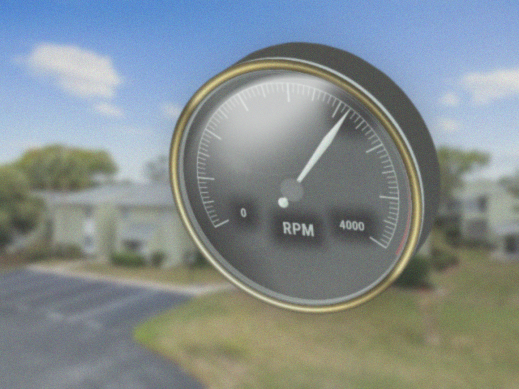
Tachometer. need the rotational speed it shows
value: 2600 rpm
